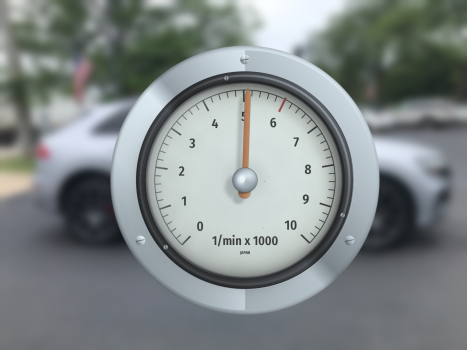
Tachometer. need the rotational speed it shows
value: 5100 rpm
